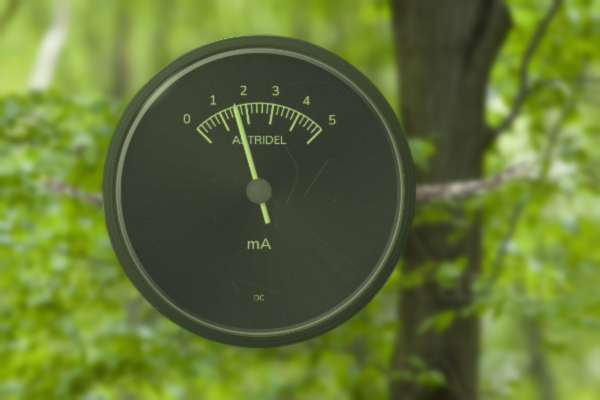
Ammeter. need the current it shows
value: 1.6 mA
